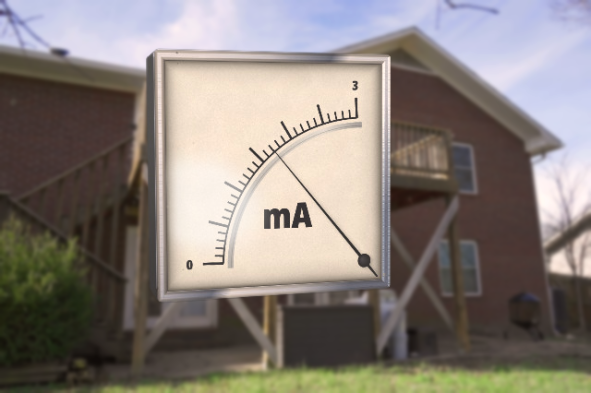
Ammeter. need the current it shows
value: 1.7 mA
